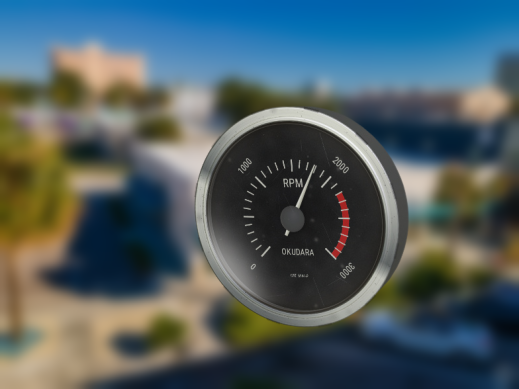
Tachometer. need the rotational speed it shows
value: 1800 rpm
